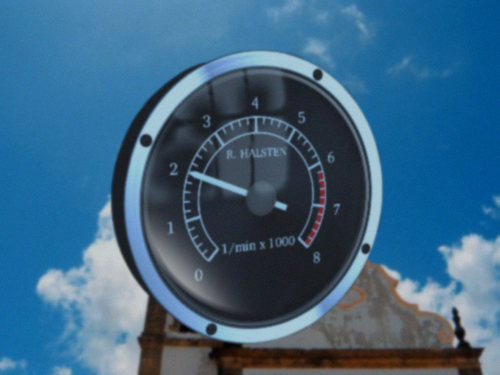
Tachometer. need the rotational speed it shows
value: 2000 rpm
